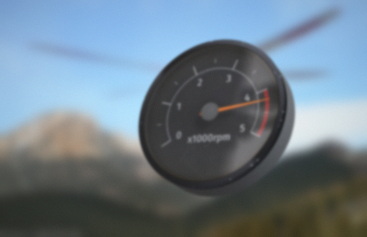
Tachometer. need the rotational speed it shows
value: 4250 rpm
